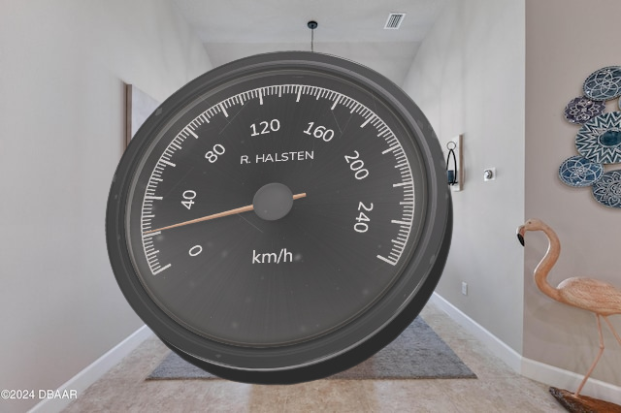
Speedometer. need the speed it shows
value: 20 km/h
